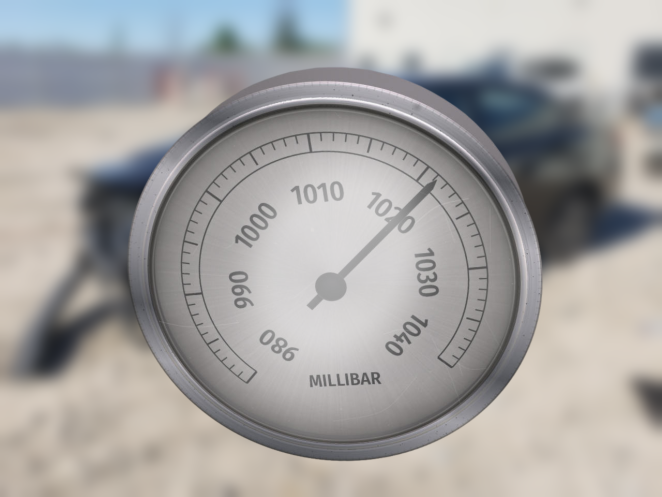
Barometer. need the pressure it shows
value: 1021 mbar
